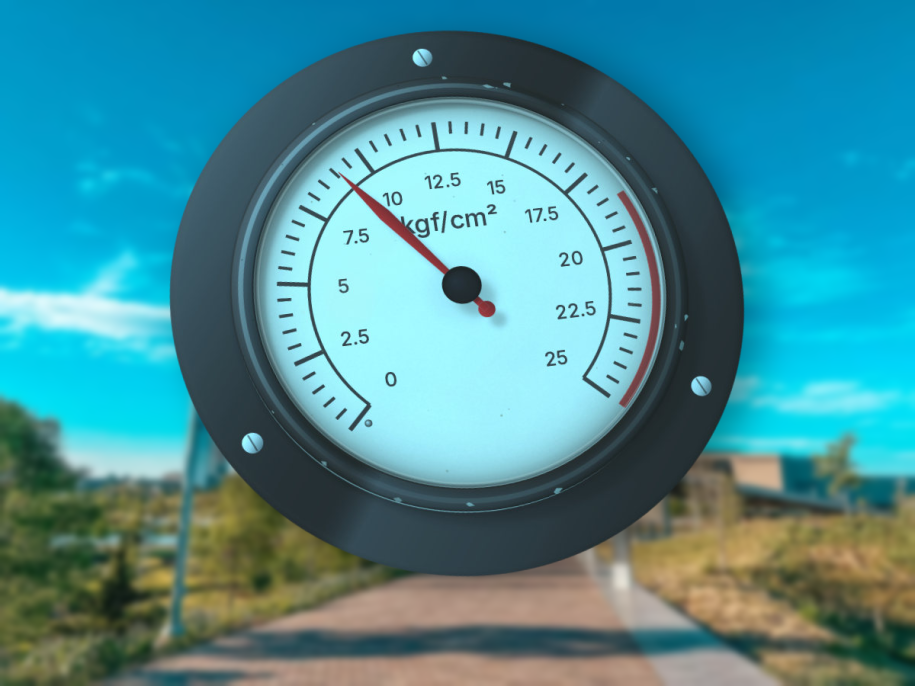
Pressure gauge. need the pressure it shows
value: 9 kg/cm²
